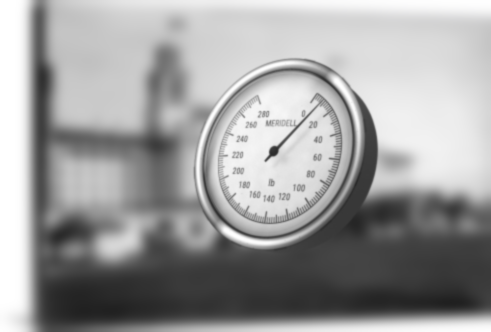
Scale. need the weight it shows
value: 10 lb
